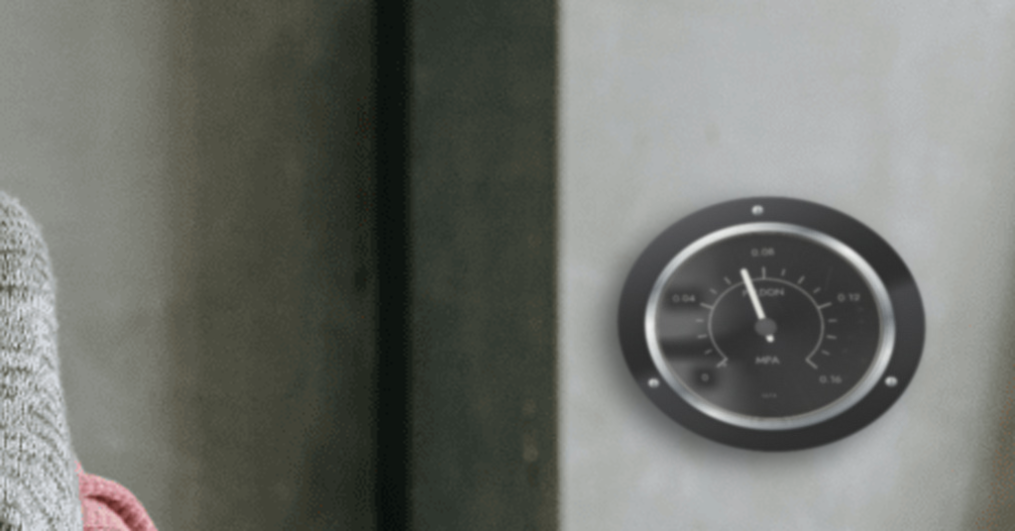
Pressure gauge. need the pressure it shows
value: 0.07 MPa
